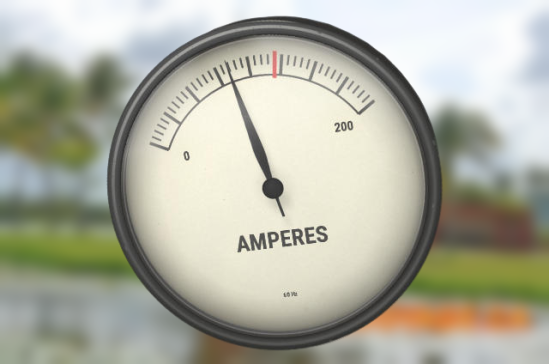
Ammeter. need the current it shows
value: 85 A
